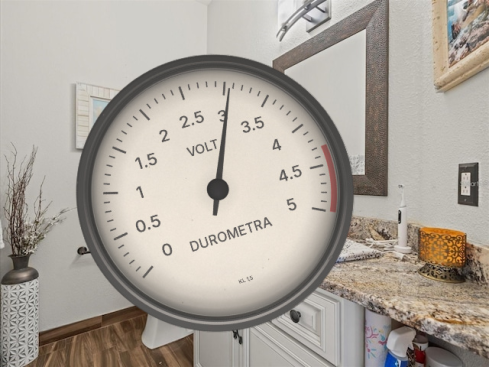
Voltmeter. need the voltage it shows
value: 3.05 V
